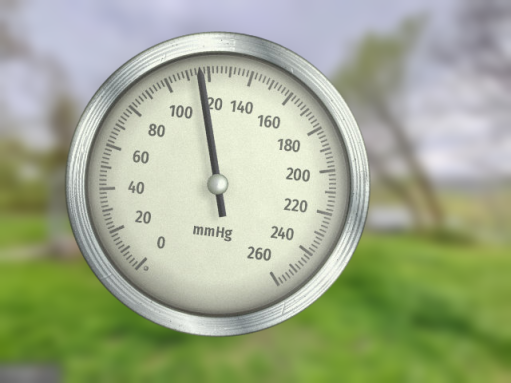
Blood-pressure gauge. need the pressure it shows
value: 116 mmHg
